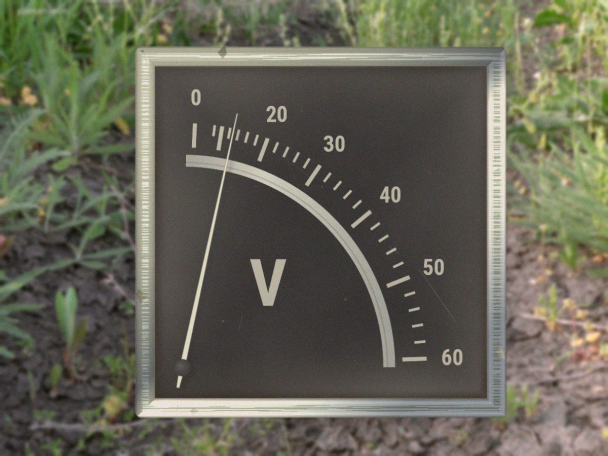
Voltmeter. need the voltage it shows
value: 13 V
